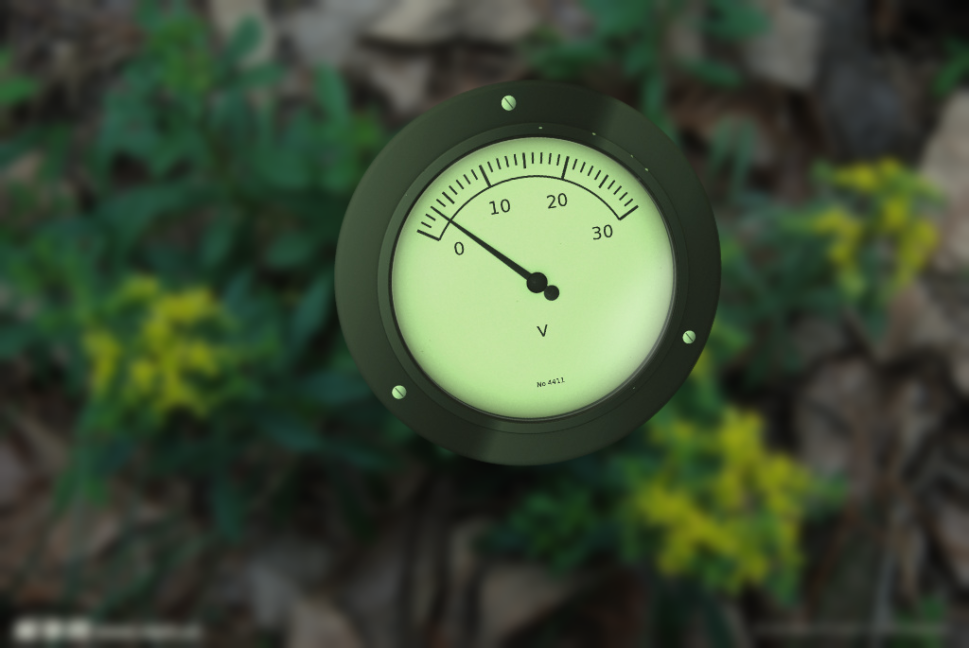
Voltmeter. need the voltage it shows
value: 3 V
